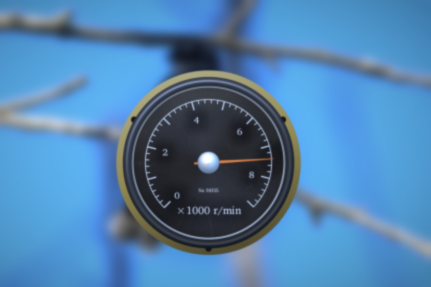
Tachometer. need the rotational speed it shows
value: 7400 rpm
